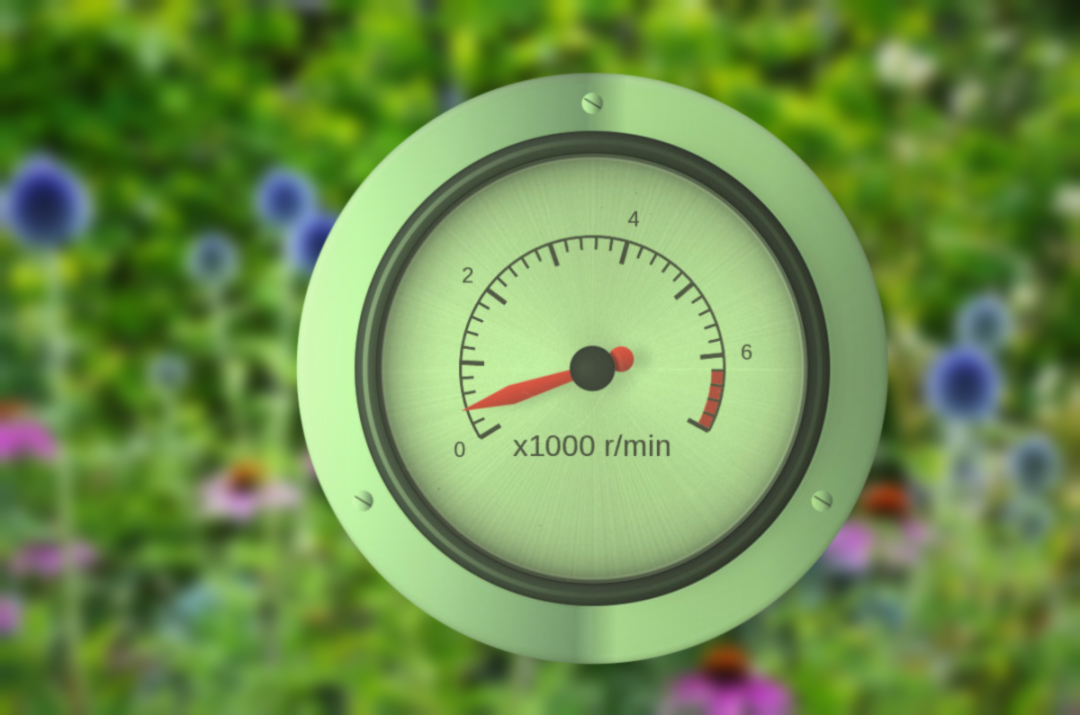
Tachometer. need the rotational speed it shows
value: 400 rpm
